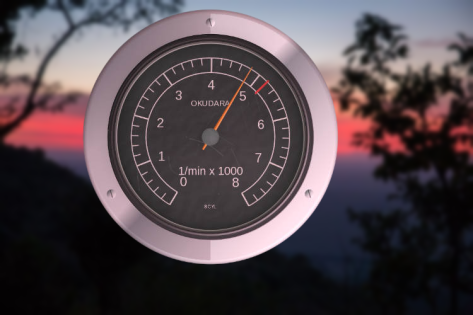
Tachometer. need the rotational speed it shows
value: 4800 rpm
